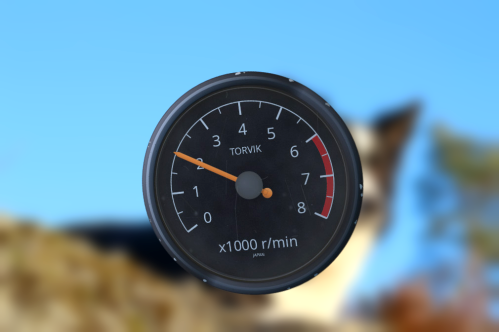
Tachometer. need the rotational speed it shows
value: 2000 rpm
